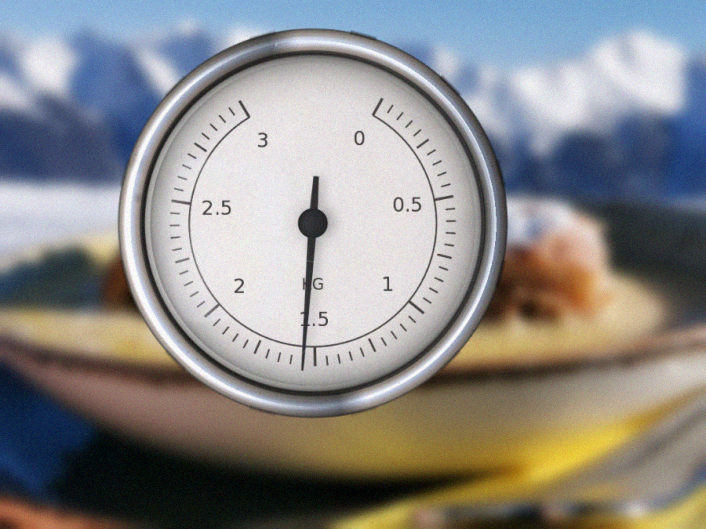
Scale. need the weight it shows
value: 1.55 kg
